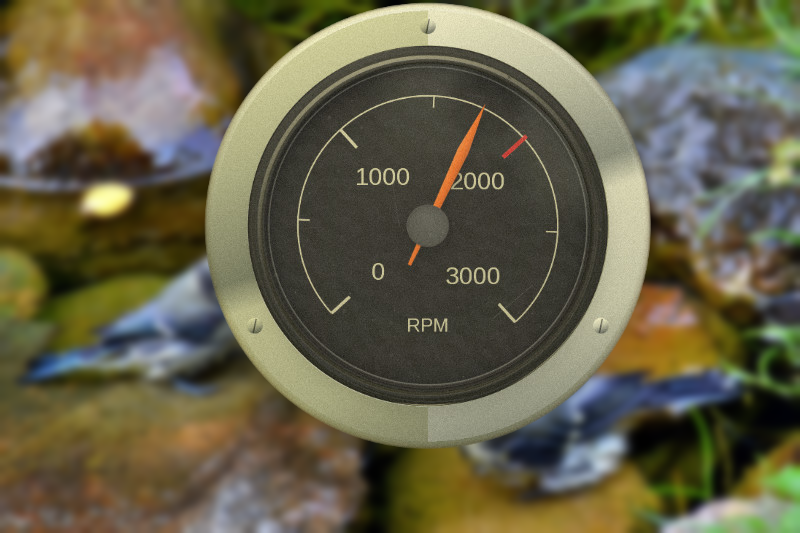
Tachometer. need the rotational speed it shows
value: 1750 rpm
